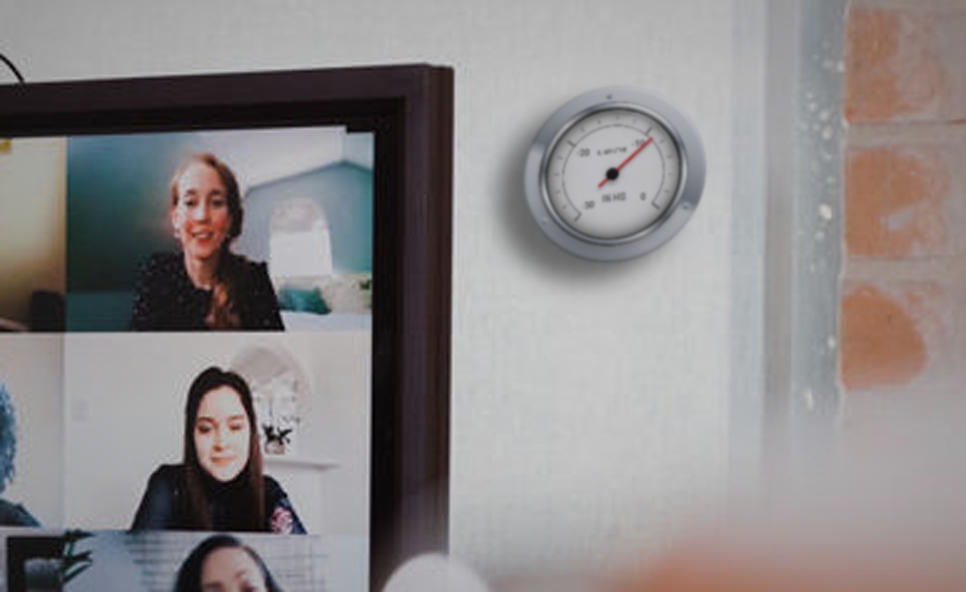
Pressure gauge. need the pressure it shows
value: -9 inHg
